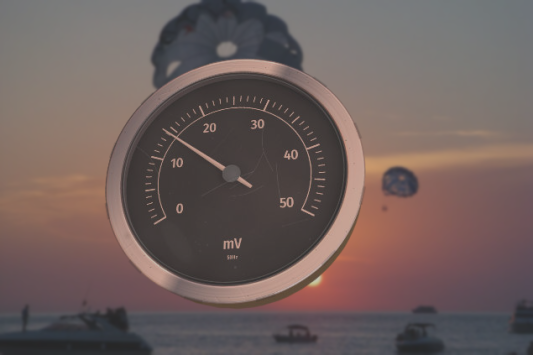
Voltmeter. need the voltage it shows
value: 14 mV
